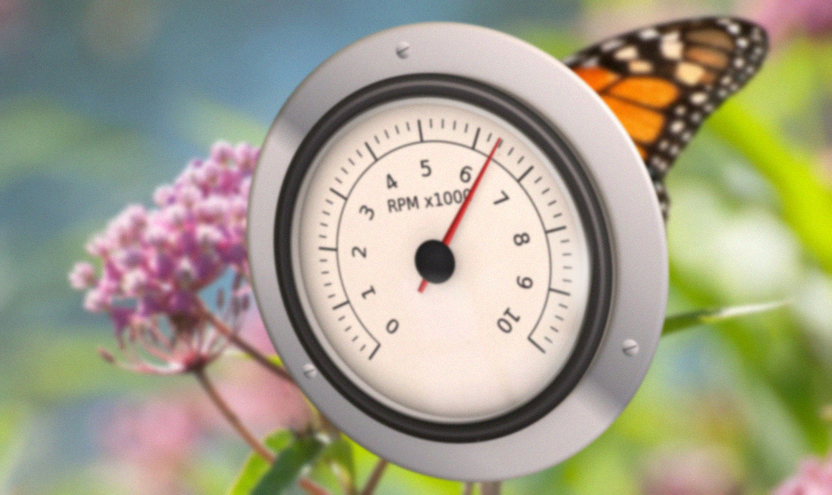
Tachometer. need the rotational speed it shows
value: 6400 rpm
